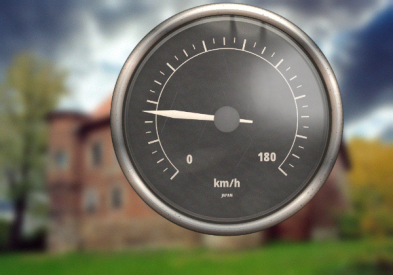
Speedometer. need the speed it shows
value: 35 km/h
